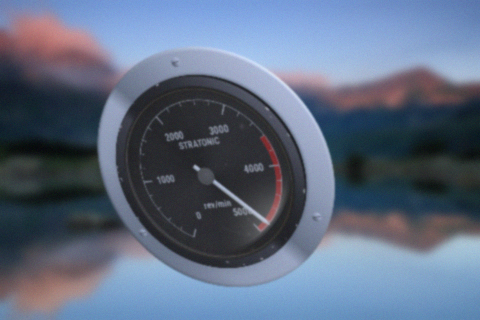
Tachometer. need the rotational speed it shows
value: 4800 rpm
